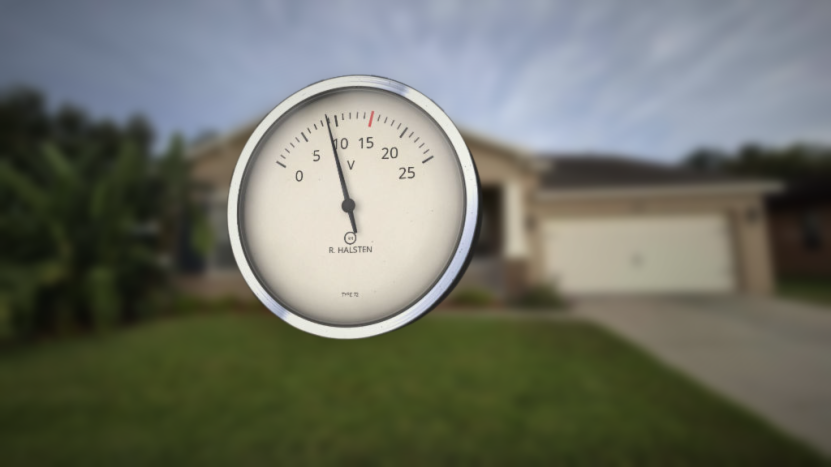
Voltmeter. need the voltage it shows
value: 9 V
